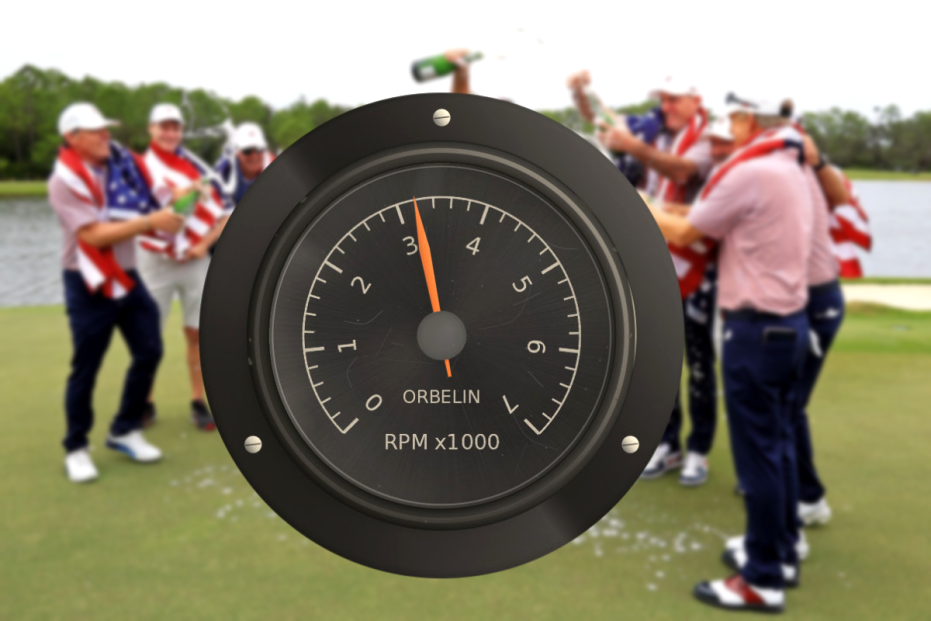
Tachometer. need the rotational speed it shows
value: 3200 rpm
